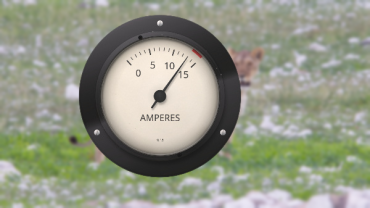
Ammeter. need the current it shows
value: 13 A
